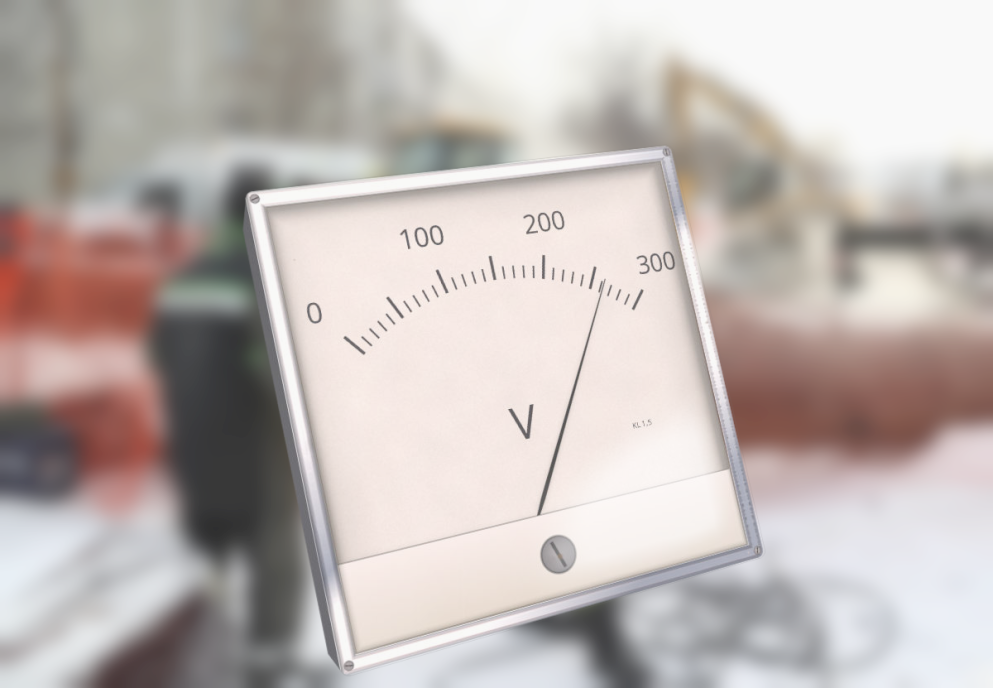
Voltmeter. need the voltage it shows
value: 260 V
